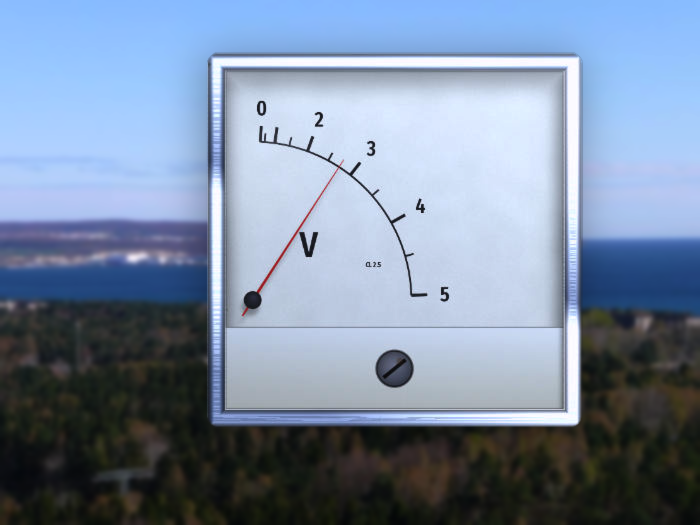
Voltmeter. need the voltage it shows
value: 2.75 V
